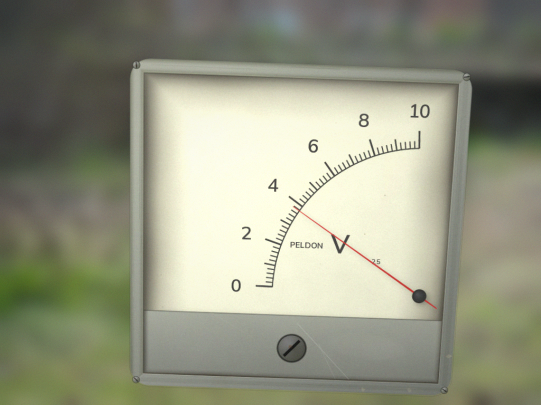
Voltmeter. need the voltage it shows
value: 3.8 V
